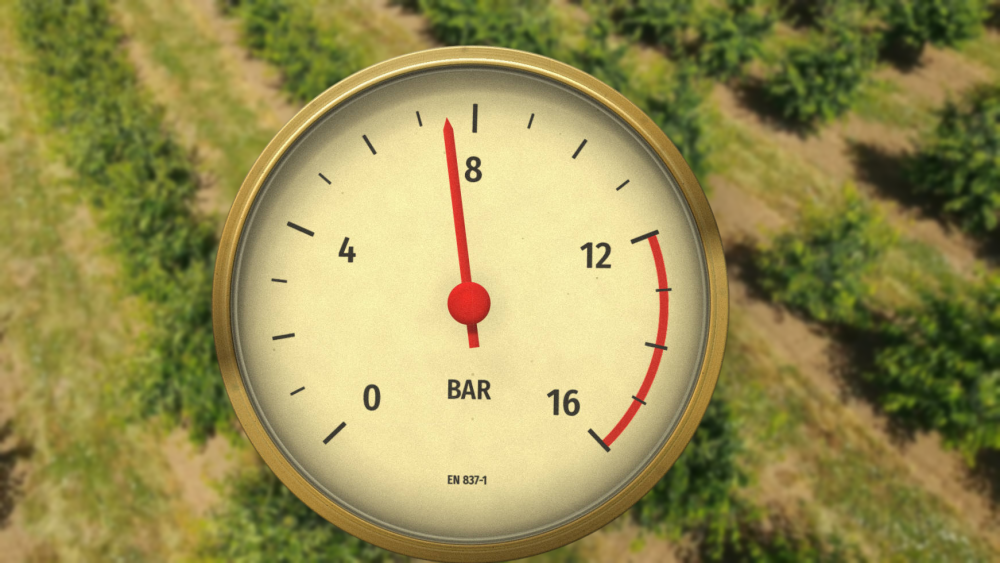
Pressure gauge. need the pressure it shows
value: 7.5 bar
